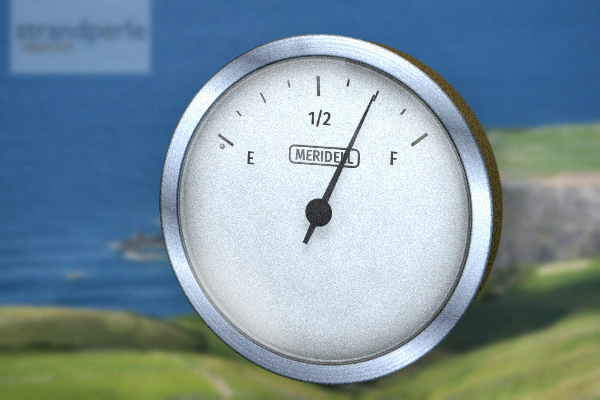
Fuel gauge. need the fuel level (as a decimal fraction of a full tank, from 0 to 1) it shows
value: 0.75
